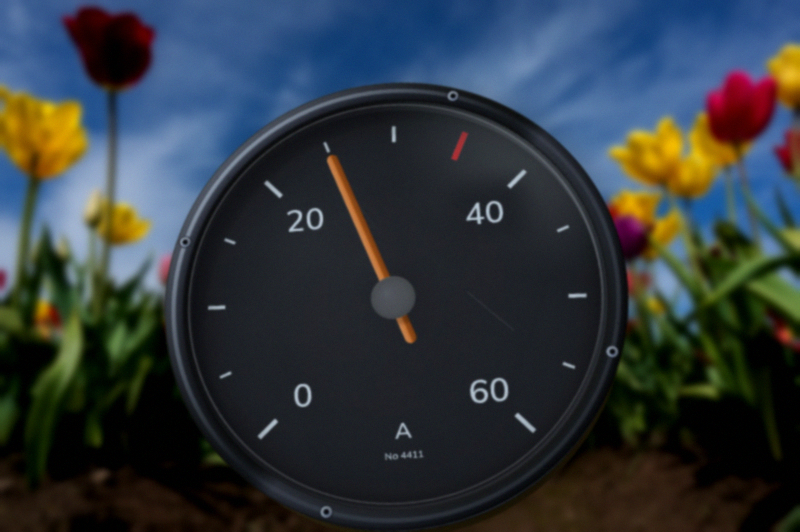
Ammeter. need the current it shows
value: 25 A
